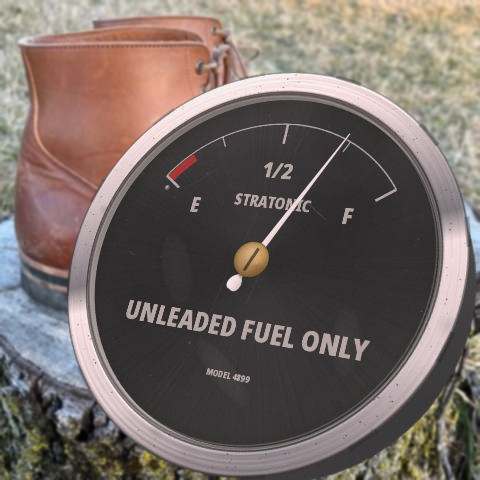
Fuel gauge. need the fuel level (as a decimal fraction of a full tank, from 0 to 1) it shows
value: 0.75
